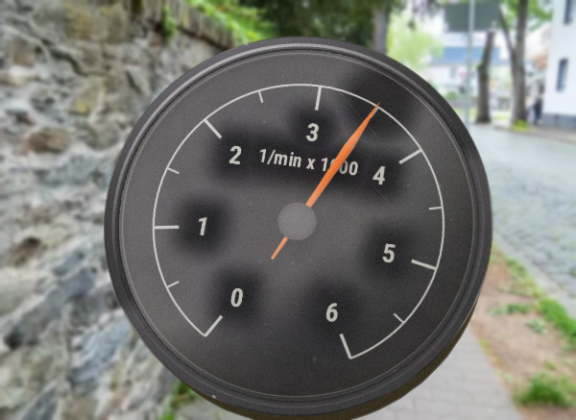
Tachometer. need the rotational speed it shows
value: 3500 rpm
